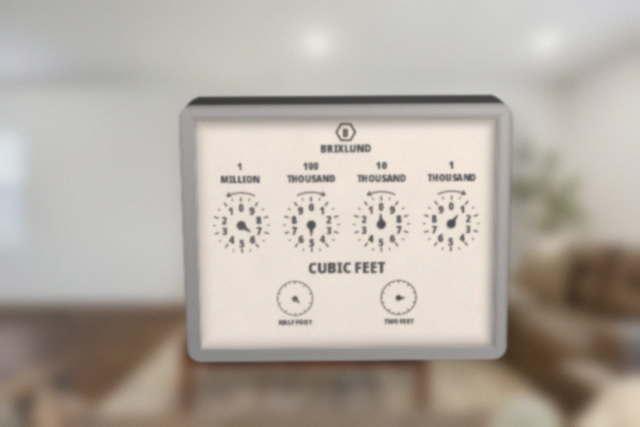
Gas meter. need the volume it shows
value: 650100 ft³
